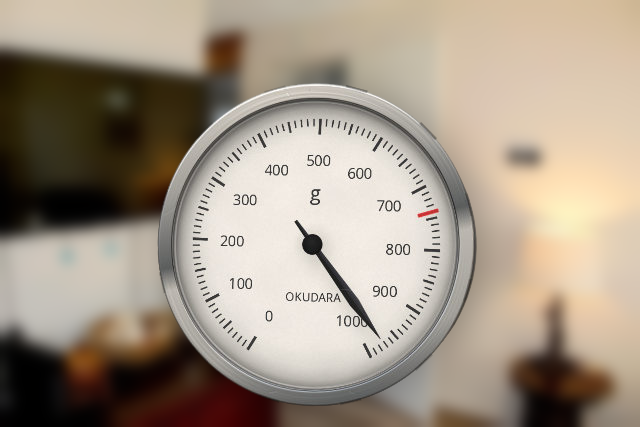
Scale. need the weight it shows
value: 970 g
